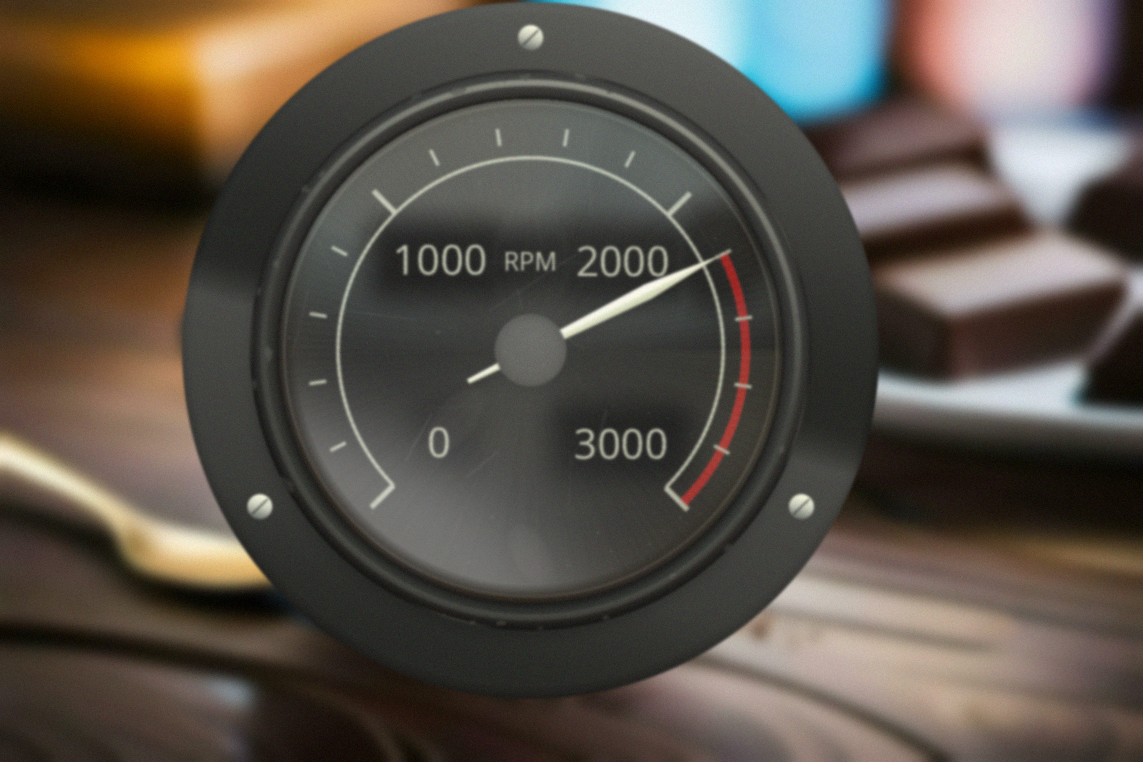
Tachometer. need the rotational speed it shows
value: 2200 rpm
